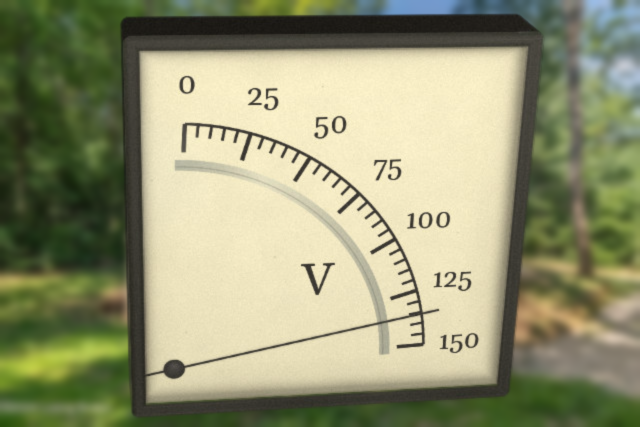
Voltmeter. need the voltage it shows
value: 135 V
